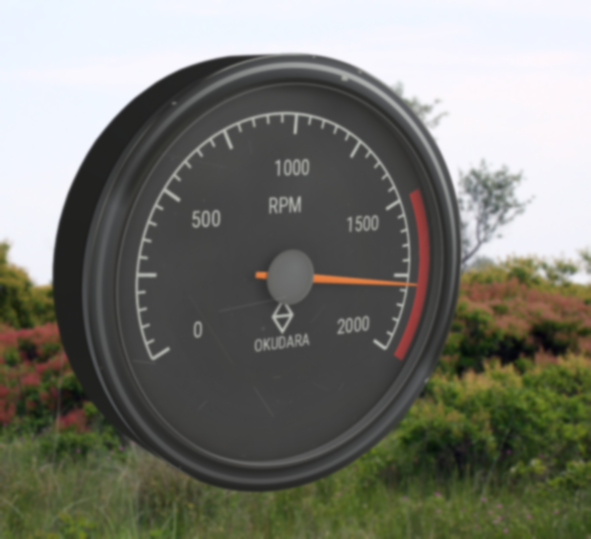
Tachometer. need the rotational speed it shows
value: 1775 rpm
